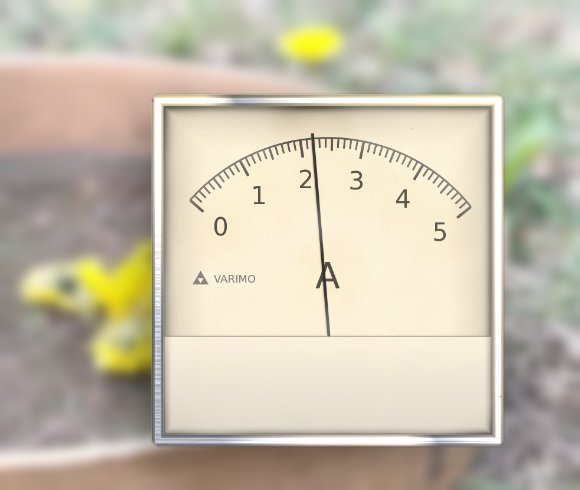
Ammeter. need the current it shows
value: 2.2 A
